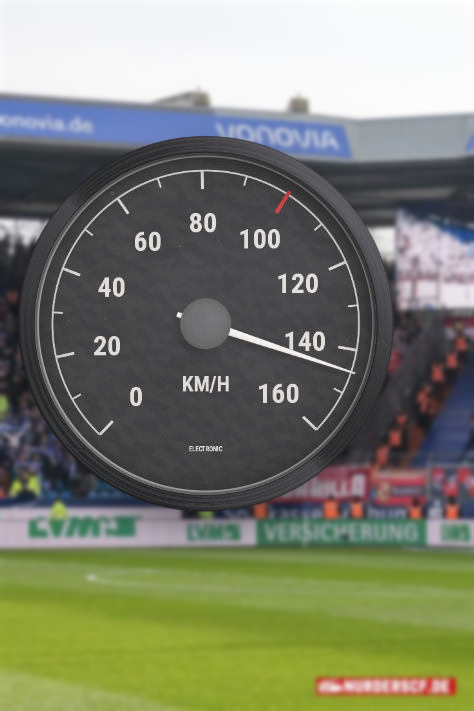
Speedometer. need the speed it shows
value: 145 km/h
